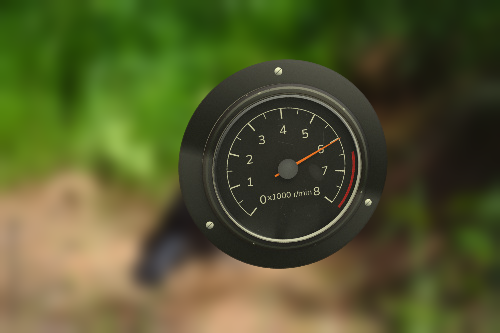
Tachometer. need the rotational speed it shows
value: 6000 rpm
